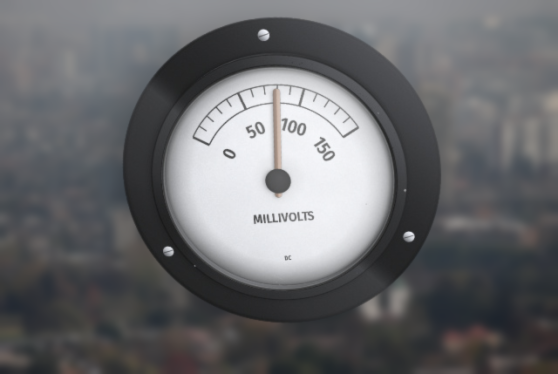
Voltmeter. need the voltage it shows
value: 80 mV
